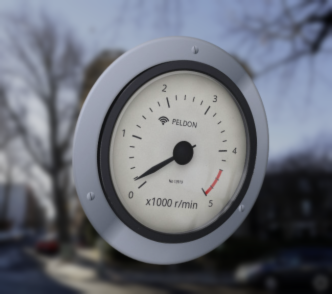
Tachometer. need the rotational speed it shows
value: 200 rpm
